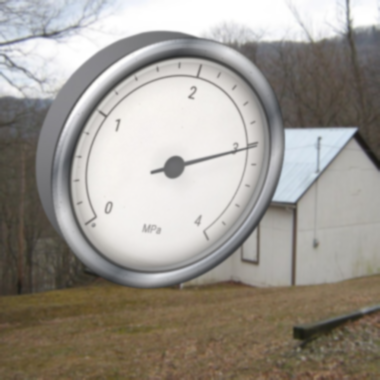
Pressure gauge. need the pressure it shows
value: 3 MPa
